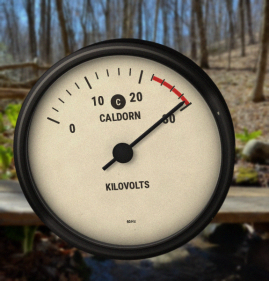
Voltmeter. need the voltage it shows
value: 29 kV
